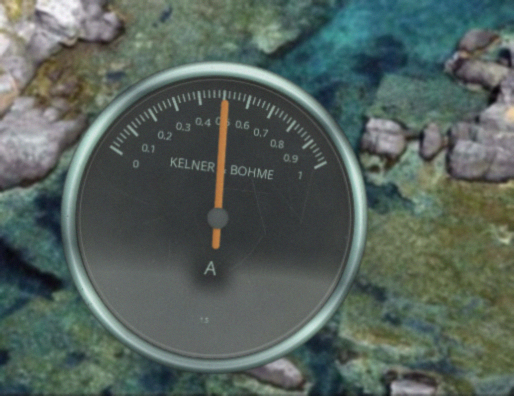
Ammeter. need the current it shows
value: 0.5 A
